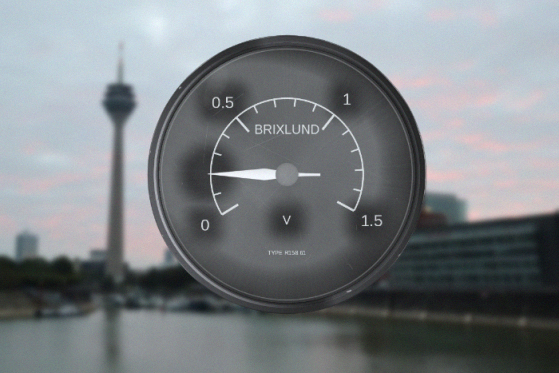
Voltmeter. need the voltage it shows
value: 0.2 V
